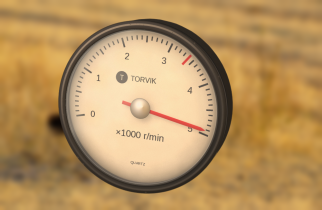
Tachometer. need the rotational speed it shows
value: 4900 rpm
